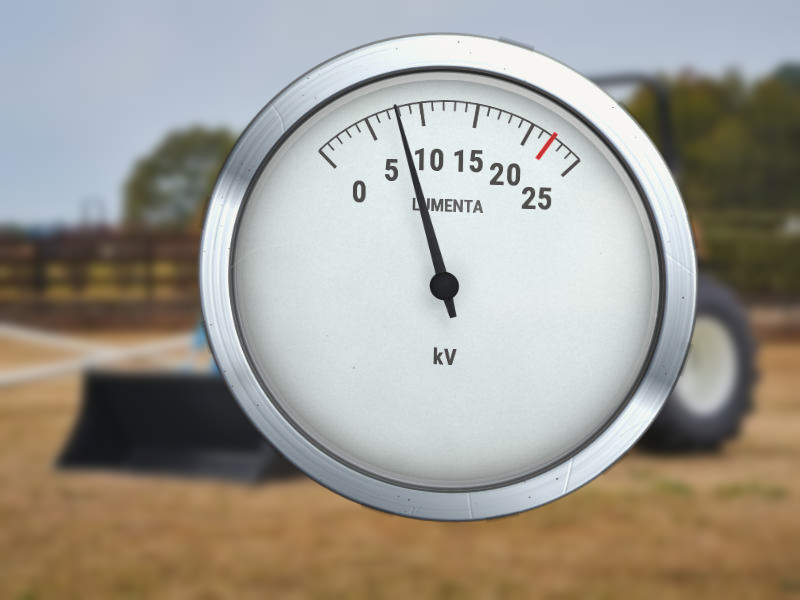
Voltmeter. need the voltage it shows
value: 8 kV
